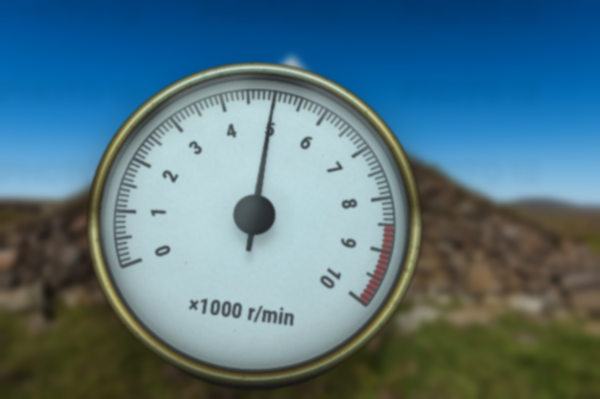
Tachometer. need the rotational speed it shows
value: 5000 rpm
